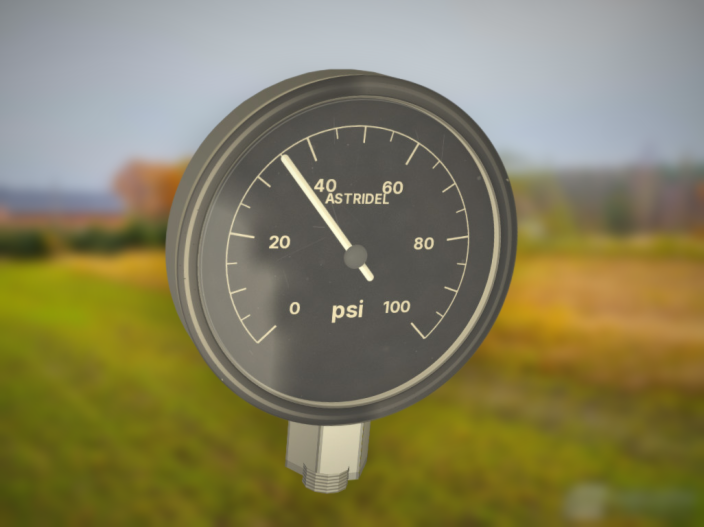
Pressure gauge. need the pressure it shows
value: 35 psi
